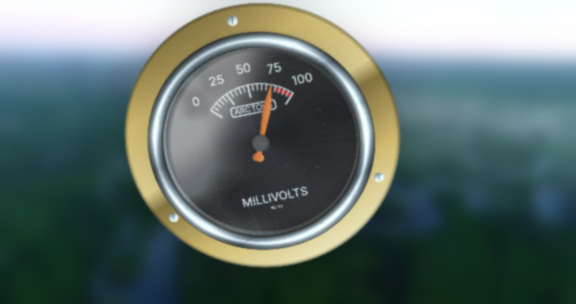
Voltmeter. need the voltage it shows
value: 75 mV
